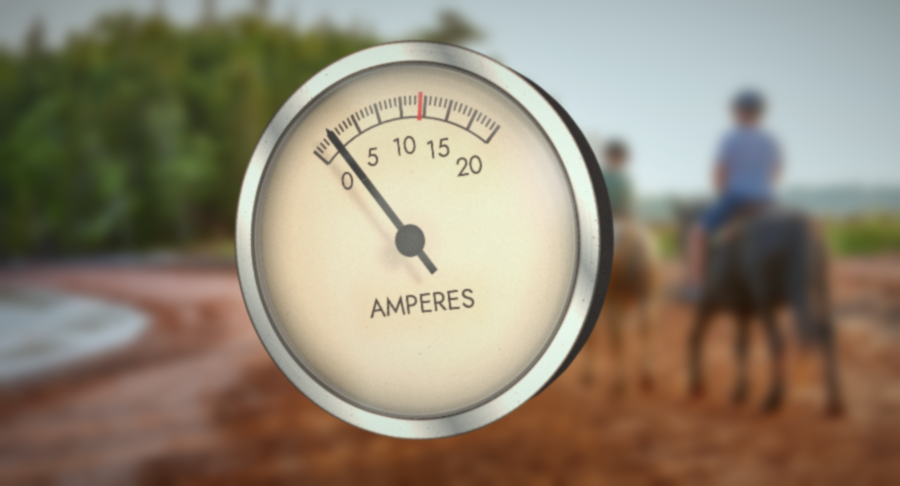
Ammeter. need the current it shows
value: 2.5 A
